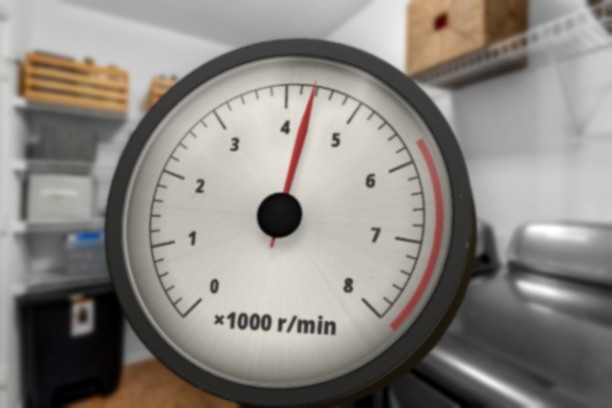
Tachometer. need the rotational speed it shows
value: 4400 rpm
